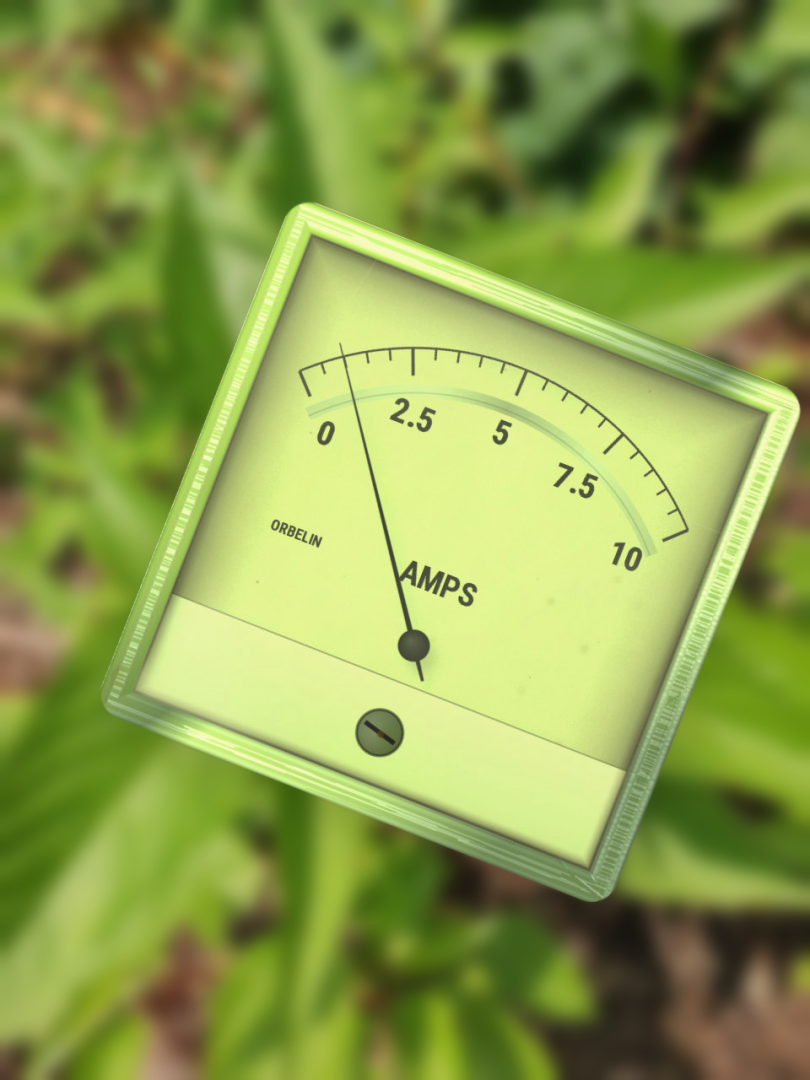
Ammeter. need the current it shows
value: 1 A
